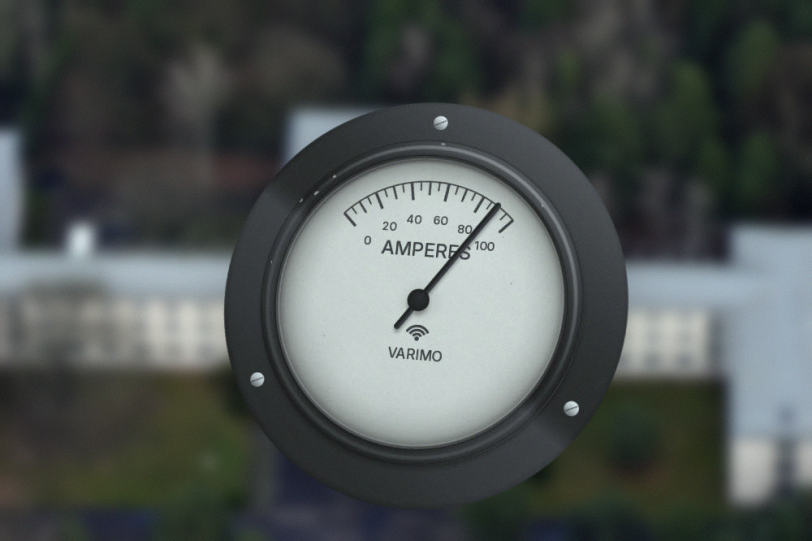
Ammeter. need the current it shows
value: 90 A
